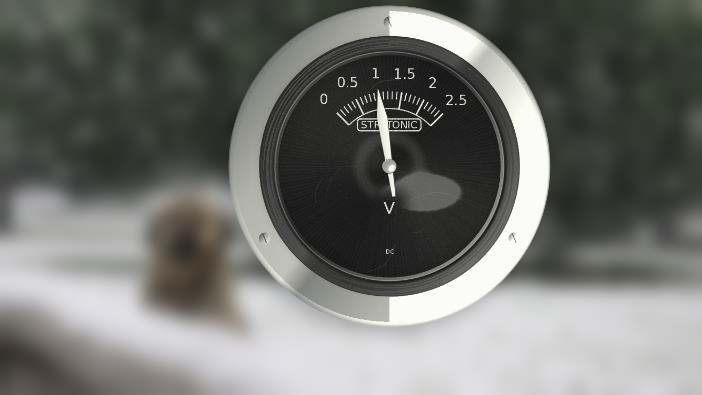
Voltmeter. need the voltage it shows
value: 1 V
